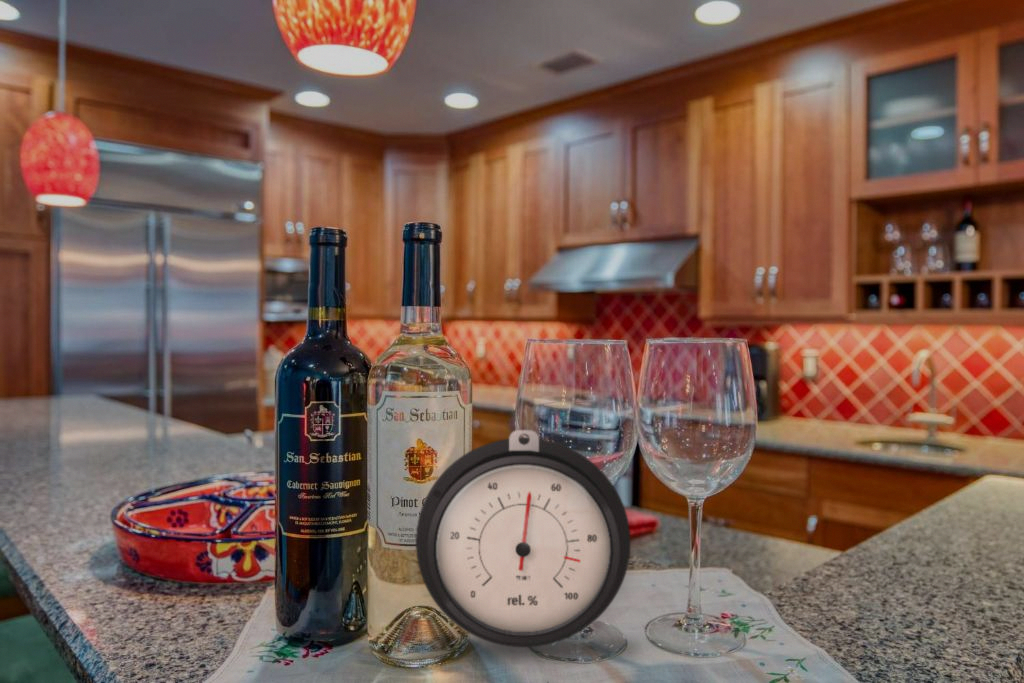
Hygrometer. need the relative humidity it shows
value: 52 %
